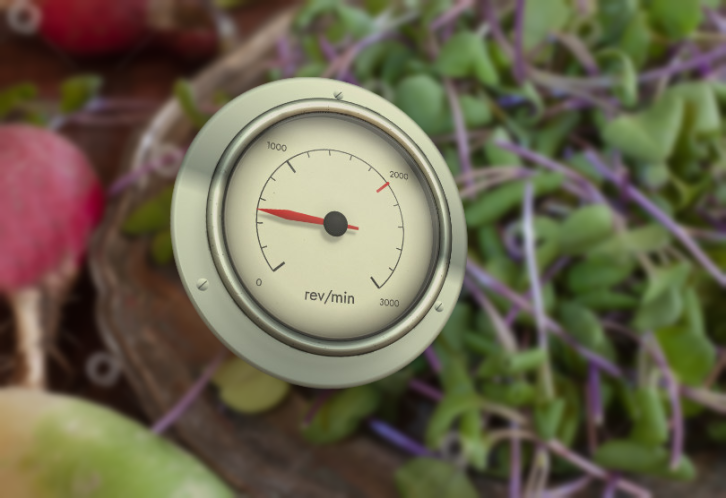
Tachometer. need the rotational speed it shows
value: 500 rpm
